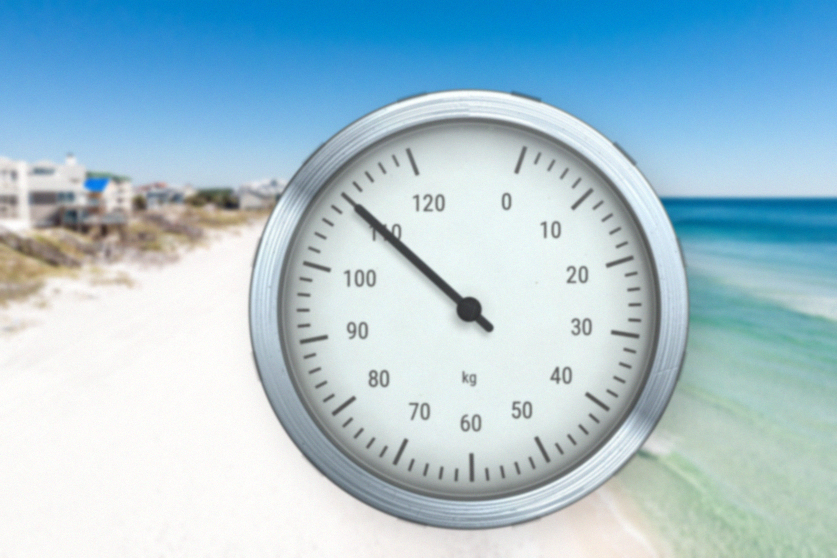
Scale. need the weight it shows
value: 110 kg
